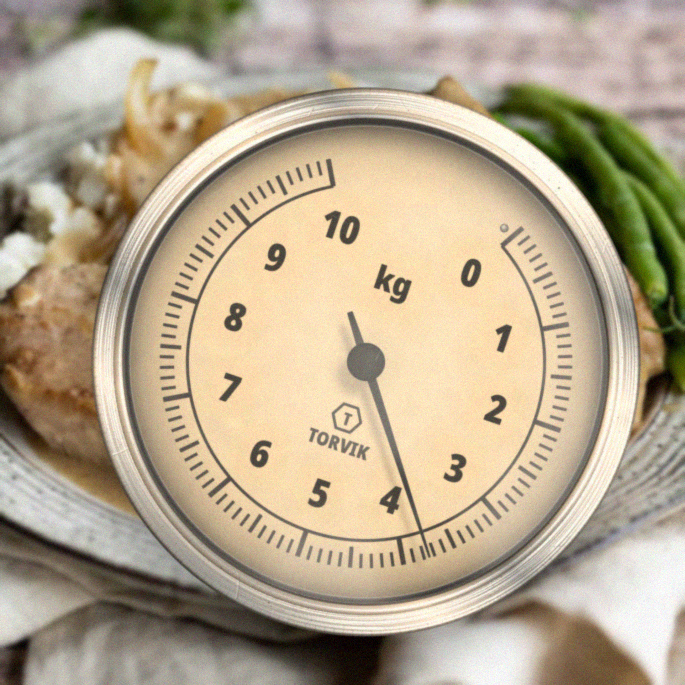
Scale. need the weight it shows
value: 3.75 kg
